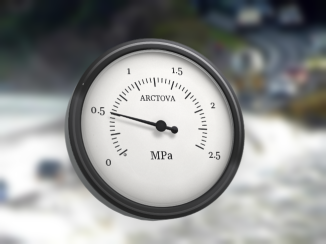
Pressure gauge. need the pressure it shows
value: 0.5 MPa
